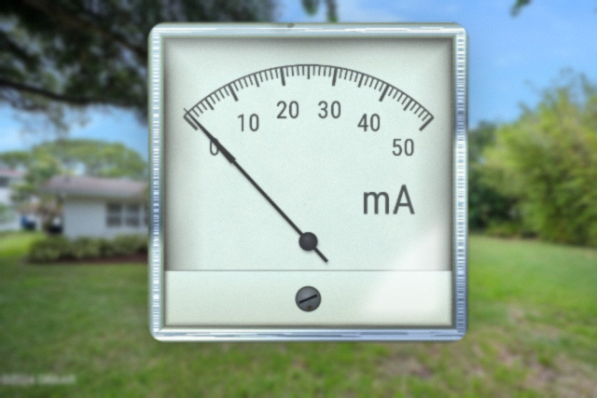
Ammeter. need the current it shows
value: 1 mA
